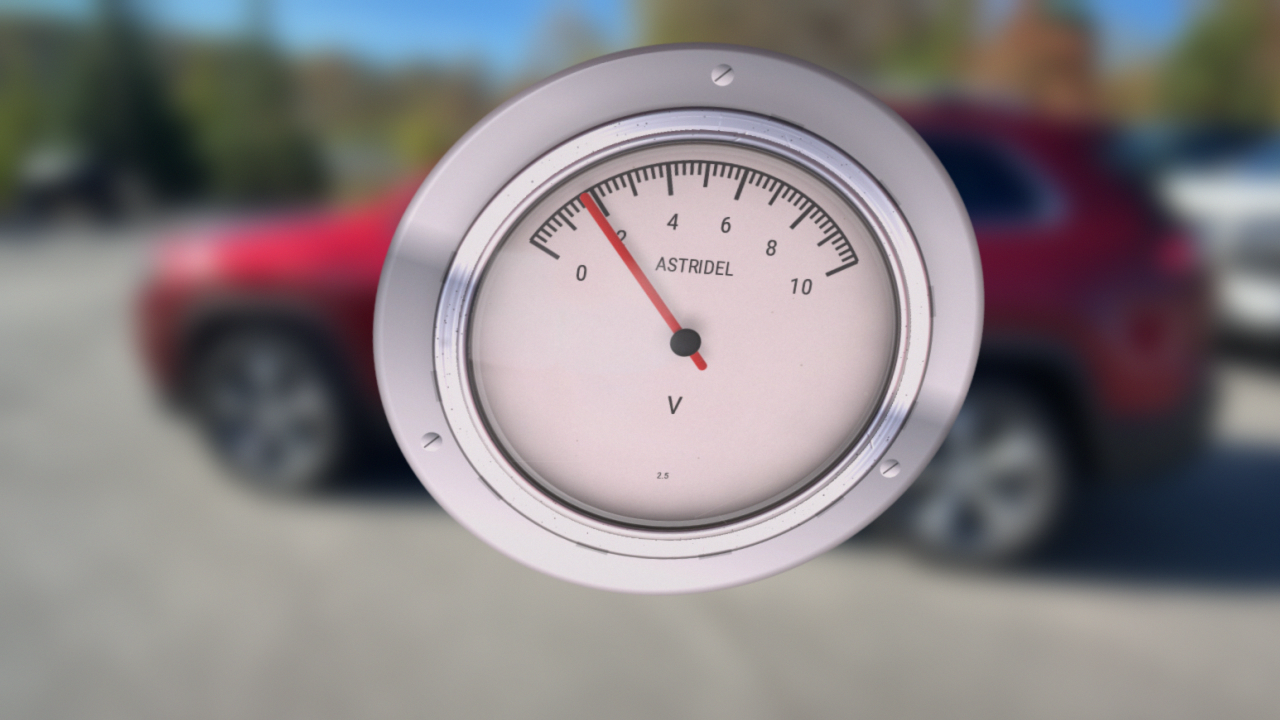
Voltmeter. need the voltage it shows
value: 1.8 V
